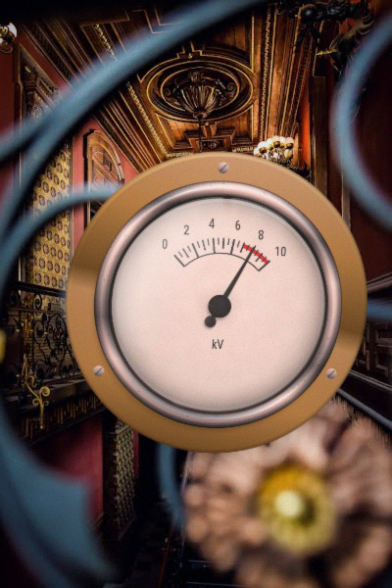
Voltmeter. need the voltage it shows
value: 8 kV
